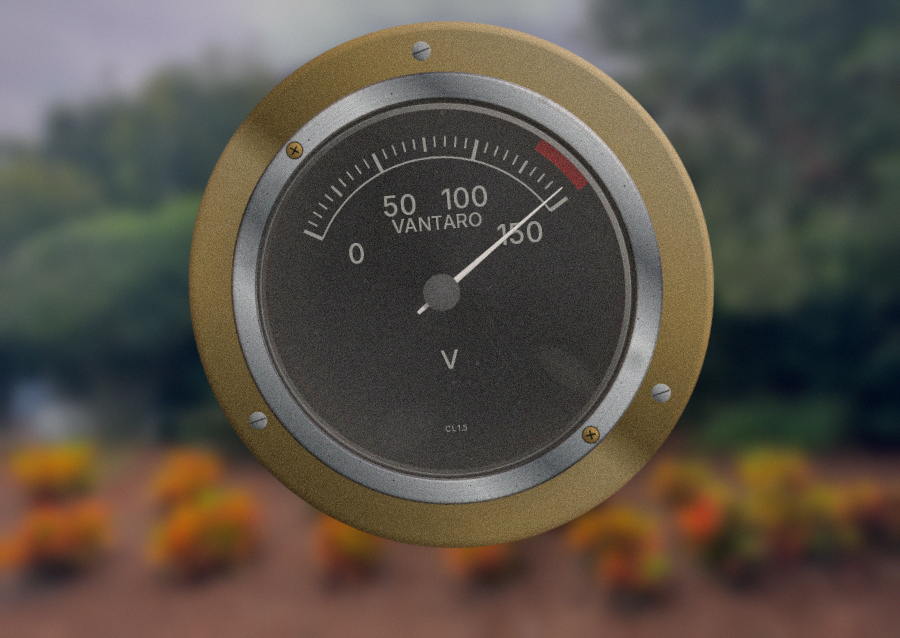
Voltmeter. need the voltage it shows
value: 145 V
